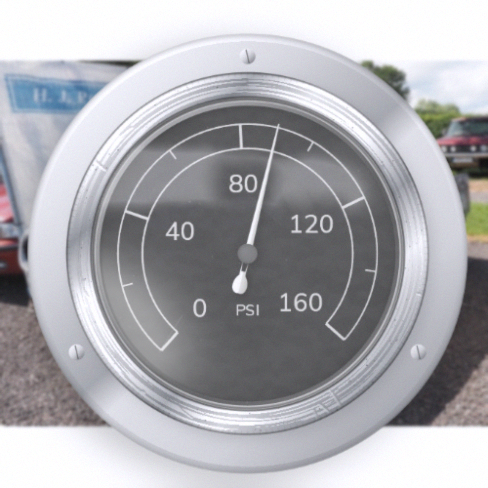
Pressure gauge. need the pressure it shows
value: 90 psi
